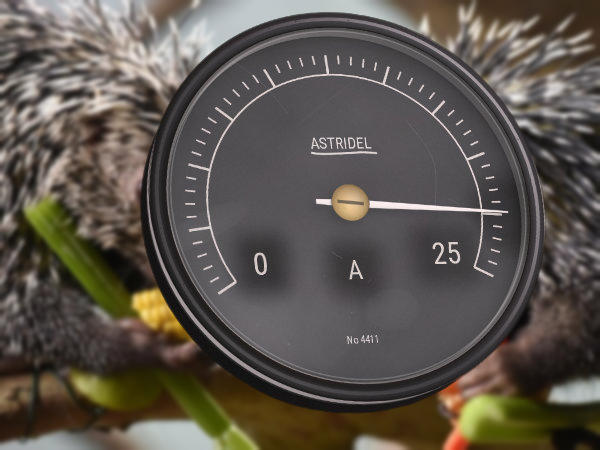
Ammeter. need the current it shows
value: 22.5 A
